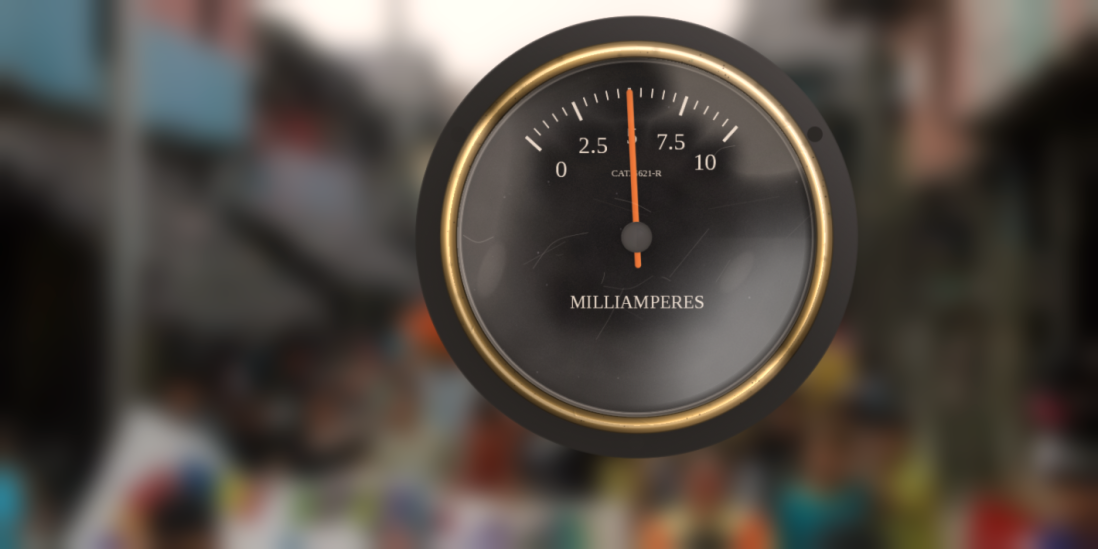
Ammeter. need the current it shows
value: 5 mA
